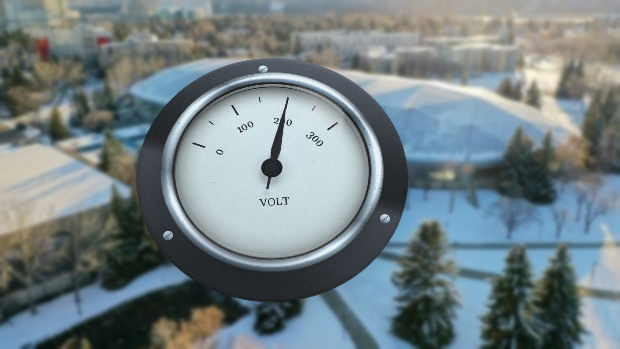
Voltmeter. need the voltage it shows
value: 200 V
